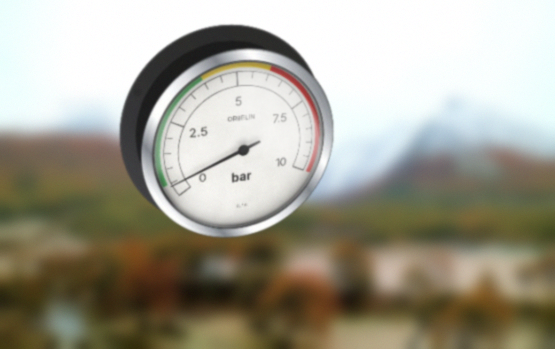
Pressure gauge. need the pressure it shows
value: 0.5 bar
